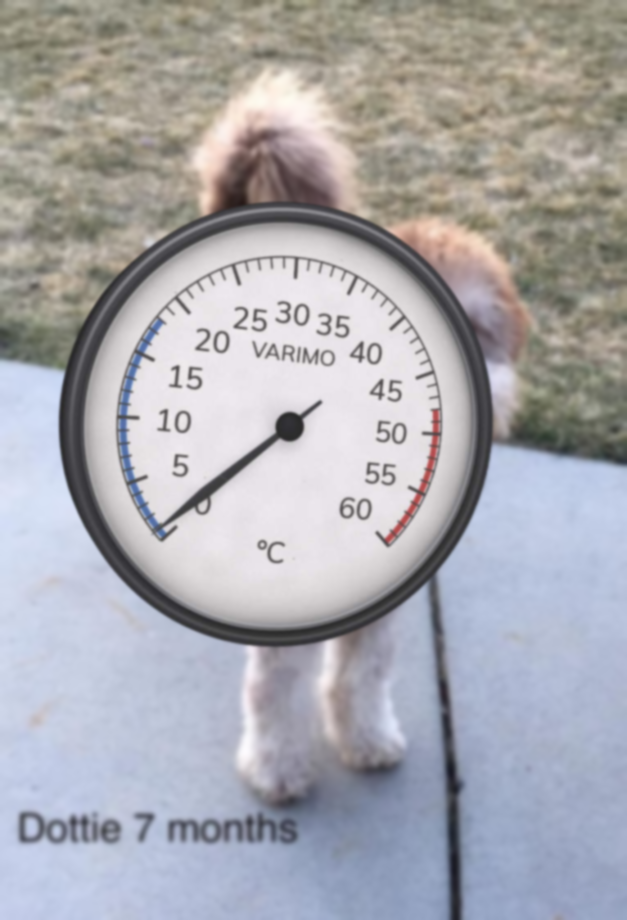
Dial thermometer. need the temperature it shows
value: 1 °C
